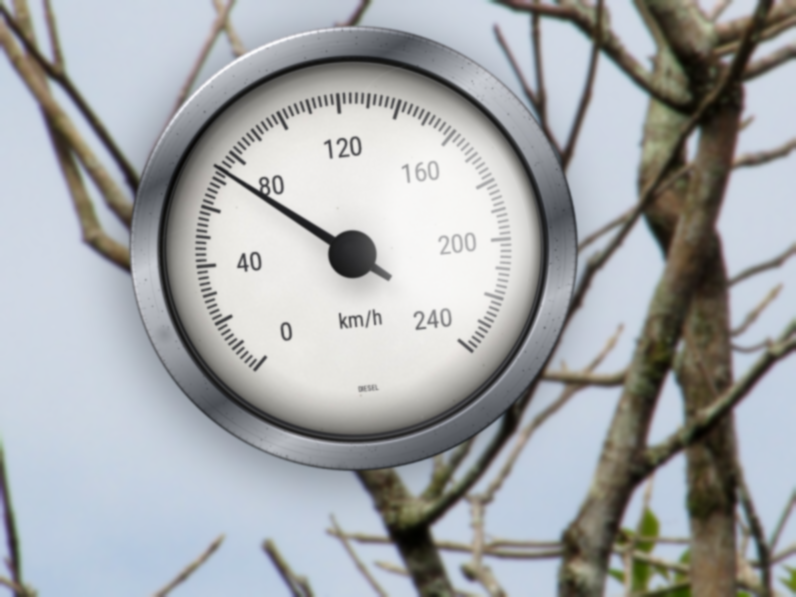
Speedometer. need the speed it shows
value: 74 km/h
